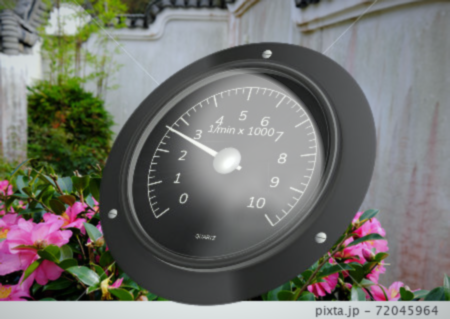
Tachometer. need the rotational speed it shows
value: 2600 rpm
